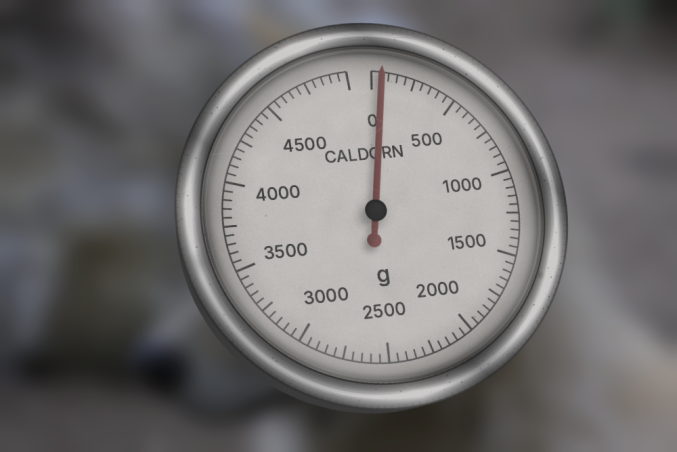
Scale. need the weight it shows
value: 50 g
